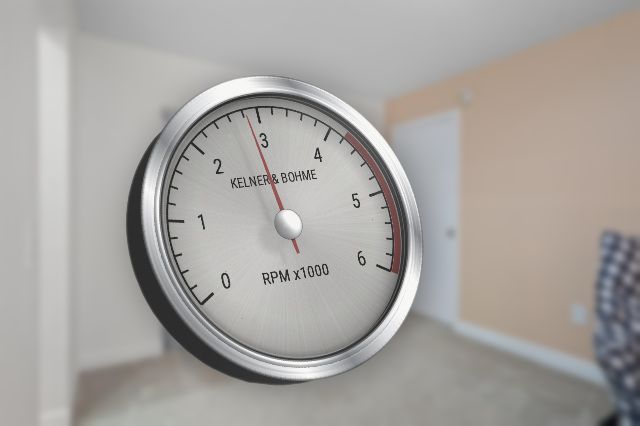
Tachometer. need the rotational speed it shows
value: 2800 rpm
